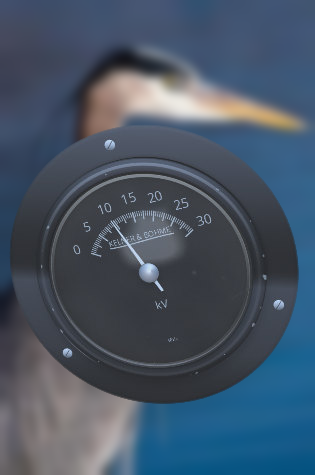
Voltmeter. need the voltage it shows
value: 10 kV
